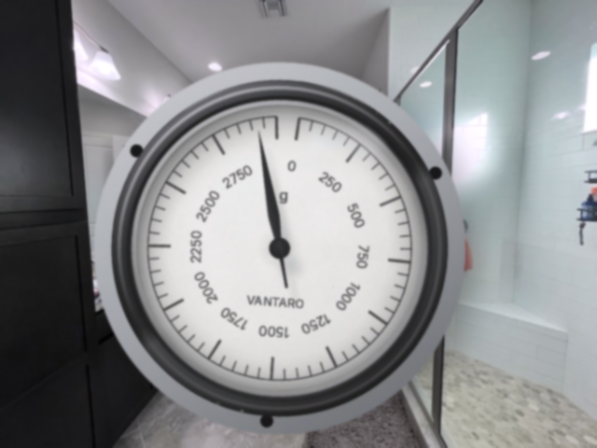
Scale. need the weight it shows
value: 2925 g
